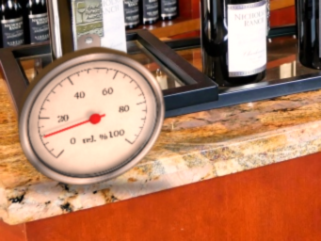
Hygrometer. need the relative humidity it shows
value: 12 %
